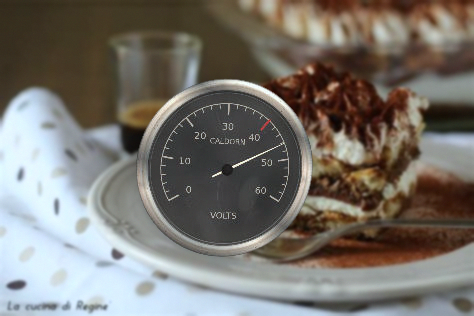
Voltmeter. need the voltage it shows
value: 46 V
